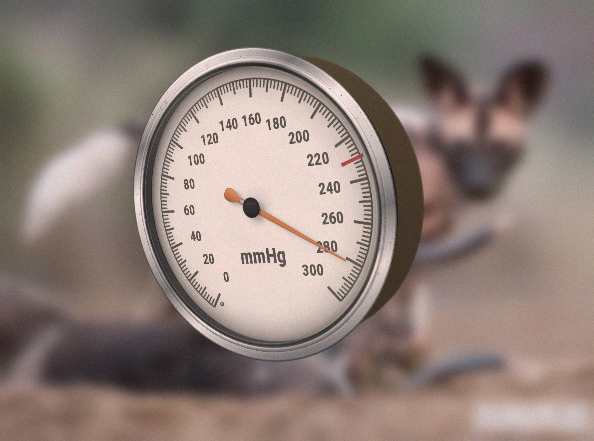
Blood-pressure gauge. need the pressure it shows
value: 280 mmHg
